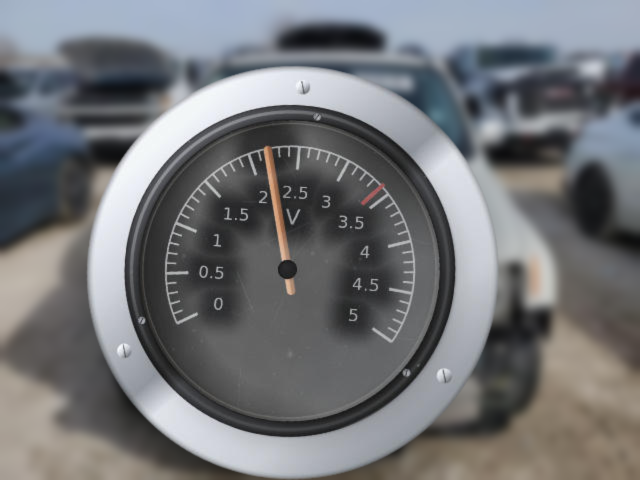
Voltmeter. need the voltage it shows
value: 2.2 V
